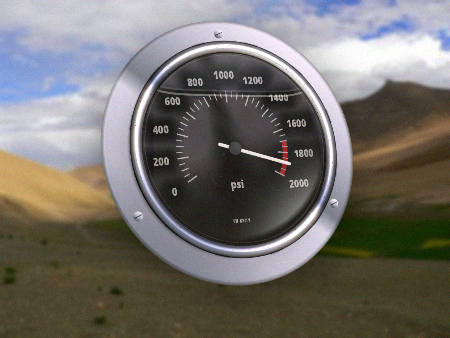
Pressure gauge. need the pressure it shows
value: 1900 psi
